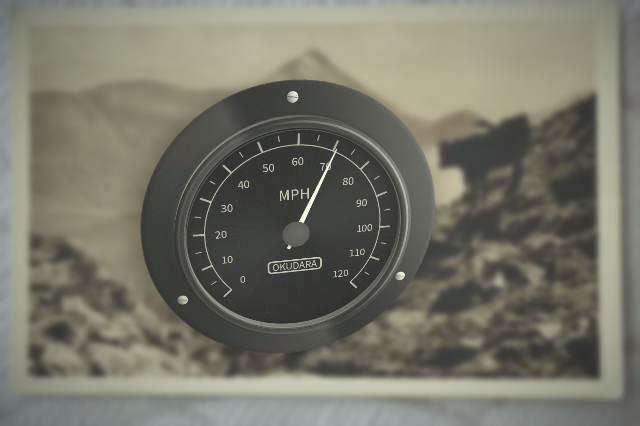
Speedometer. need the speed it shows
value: 70 mph
